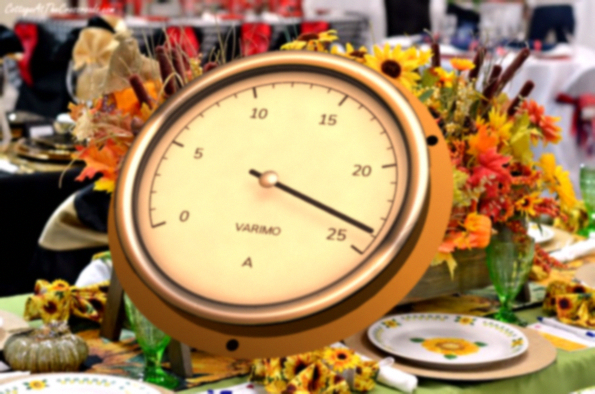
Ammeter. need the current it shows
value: 24 A
